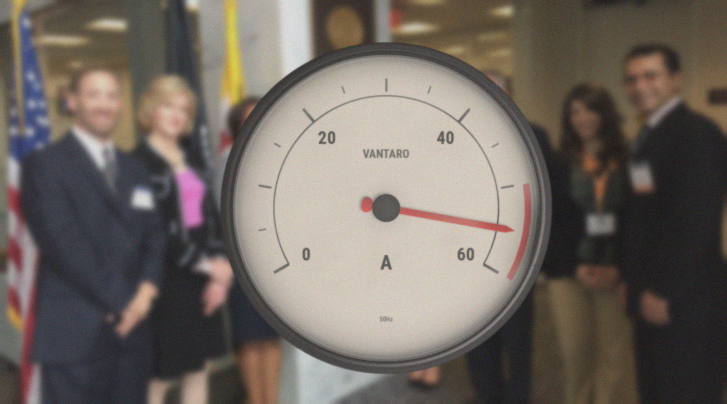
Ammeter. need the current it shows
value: 55 A
